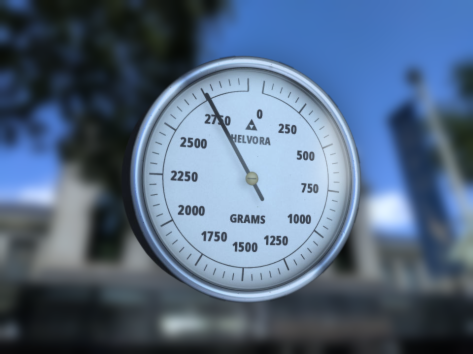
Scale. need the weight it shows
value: 2750 g
